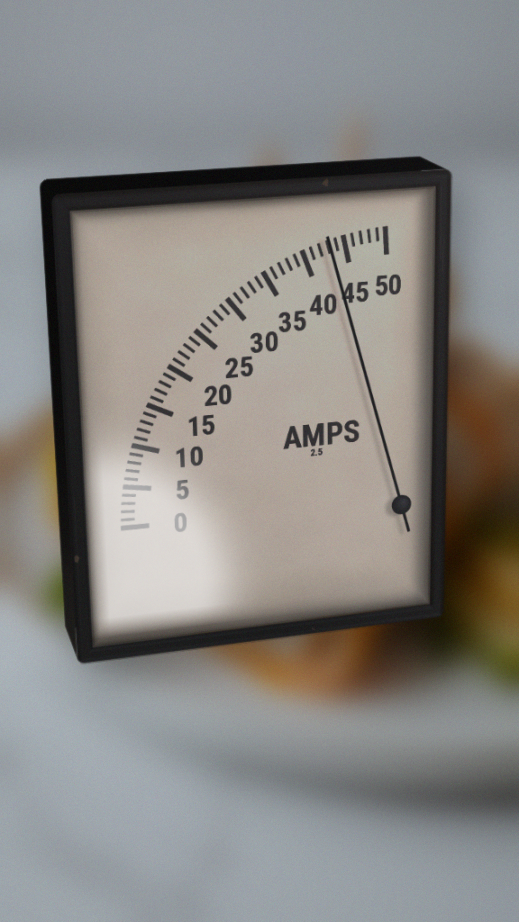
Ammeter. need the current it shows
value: 43 A
